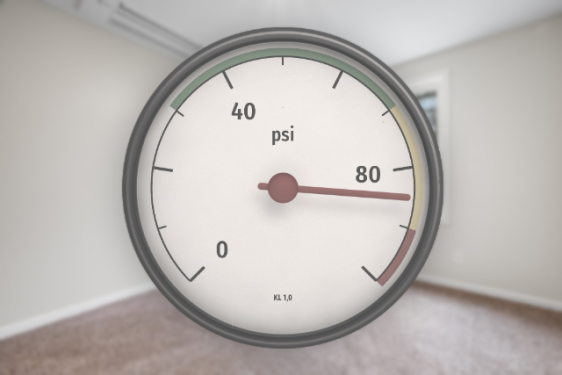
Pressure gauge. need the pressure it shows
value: 85 psi
